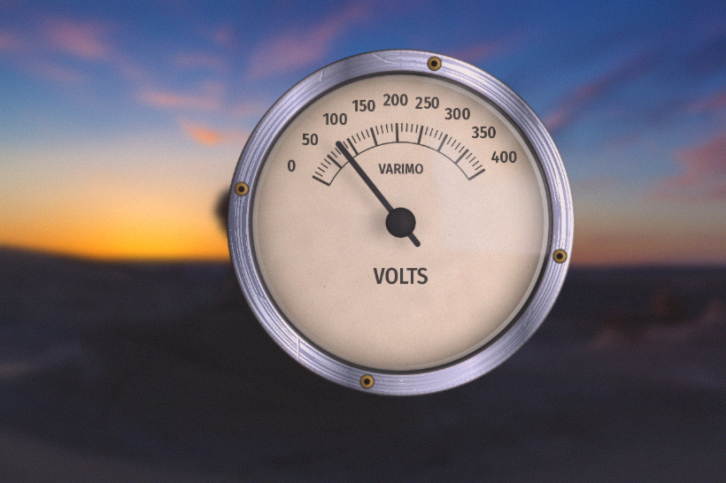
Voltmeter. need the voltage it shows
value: 80 V
